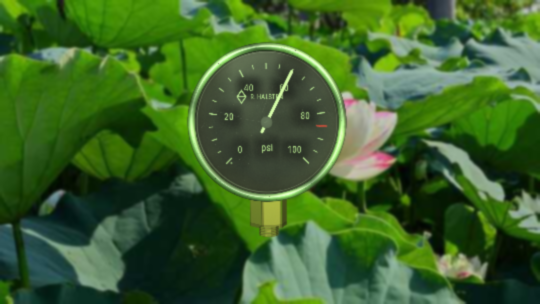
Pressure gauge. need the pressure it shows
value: 60 psi
